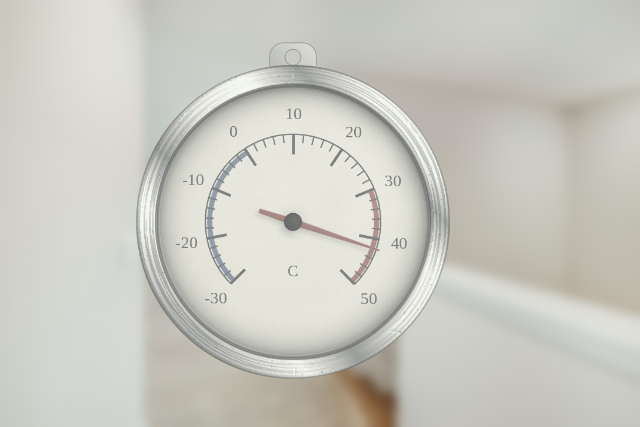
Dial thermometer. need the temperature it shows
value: 42 °C
